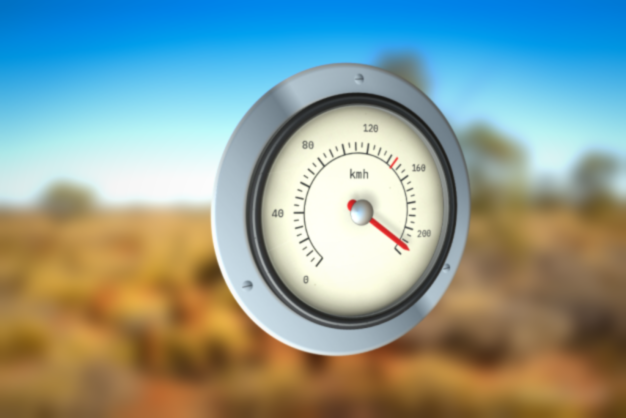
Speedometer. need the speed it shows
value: 215 km/h
